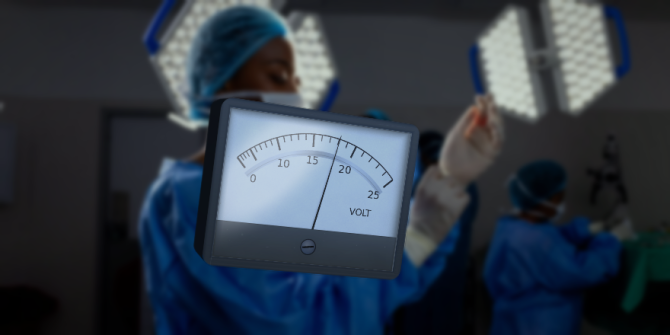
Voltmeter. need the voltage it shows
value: 18 V
